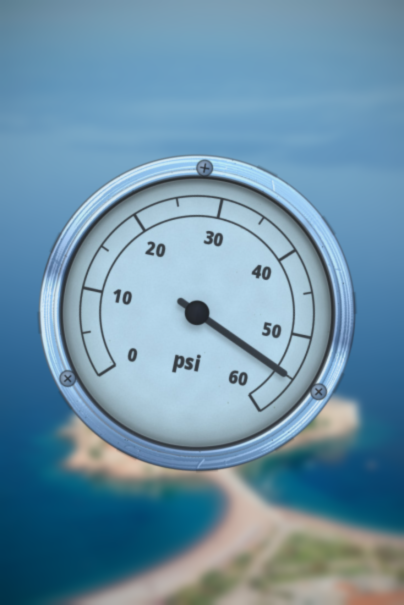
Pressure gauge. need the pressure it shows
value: 55 psi
